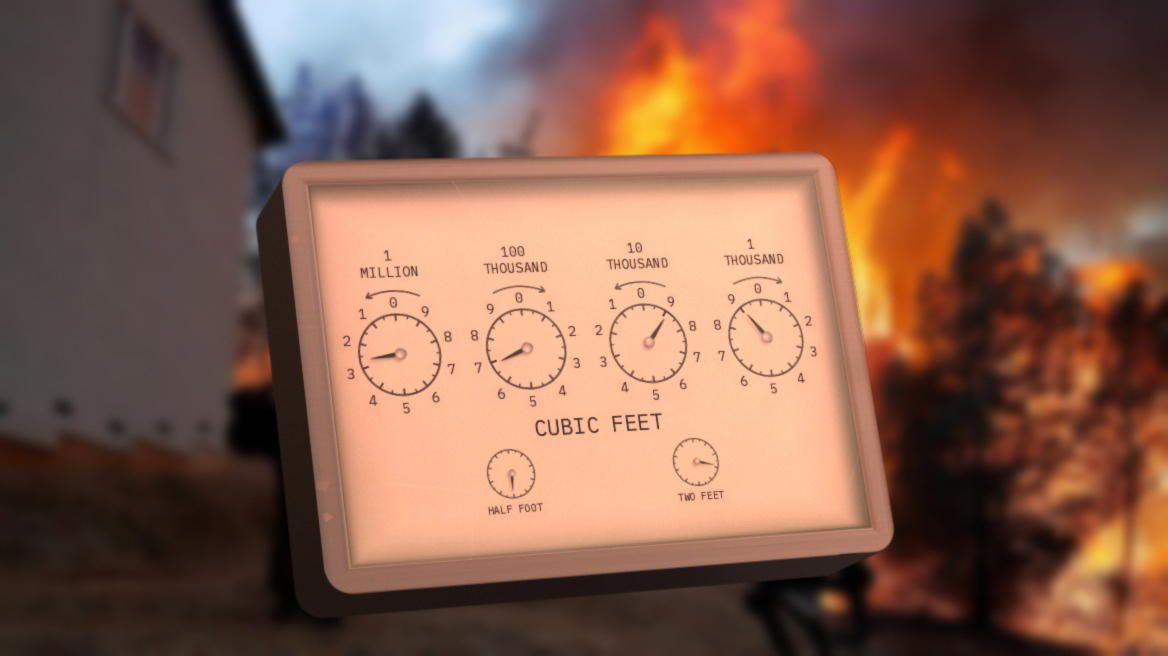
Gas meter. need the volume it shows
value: 268900 ft³
